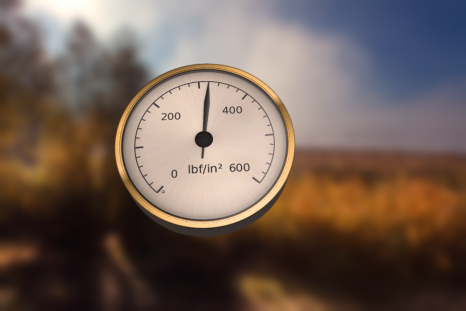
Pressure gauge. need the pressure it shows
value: 320 psi
